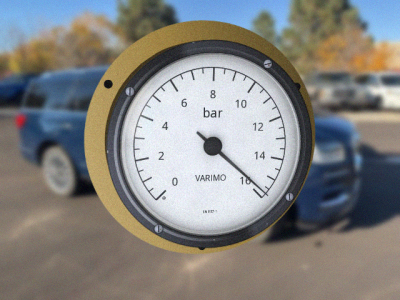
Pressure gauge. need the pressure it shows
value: 15.75 bar
